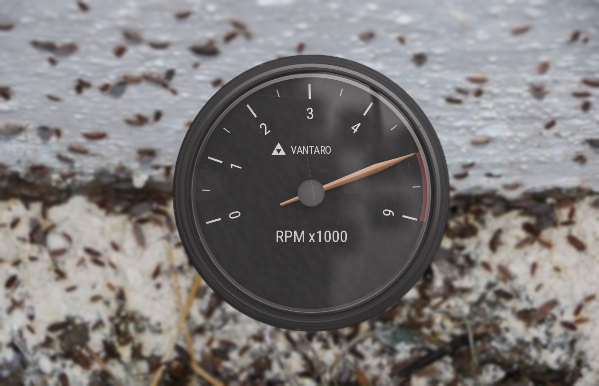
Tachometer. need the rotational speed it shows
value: 5000 rpm
